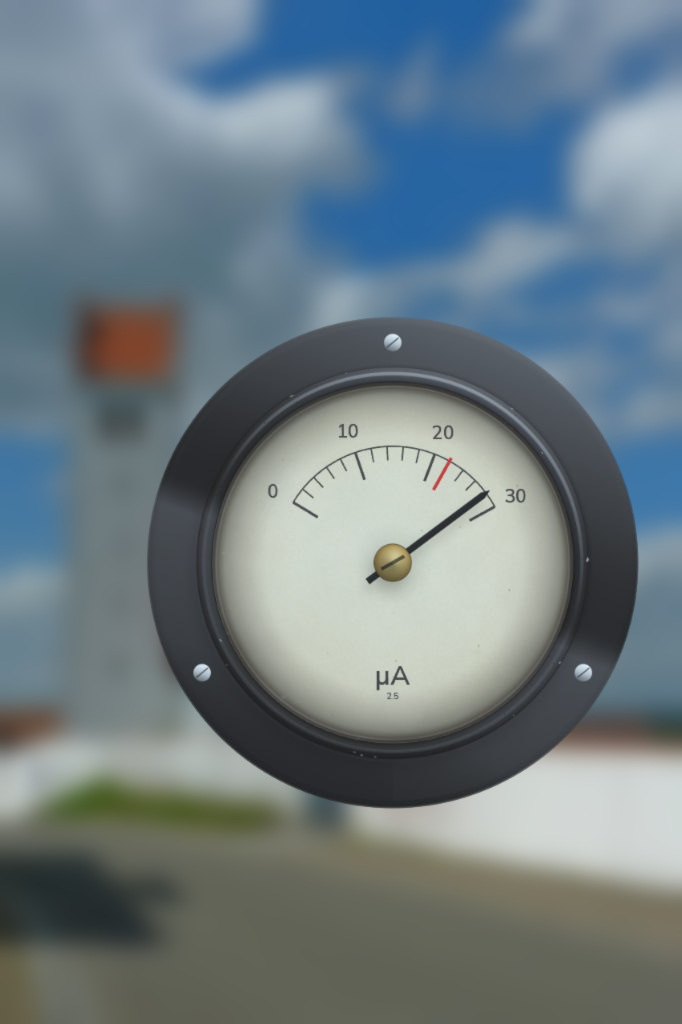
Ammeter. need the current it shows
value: 28 µA
